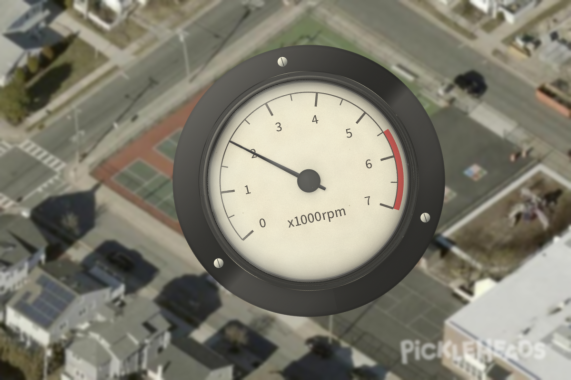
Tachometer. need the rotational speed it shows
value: 2000 rpm
